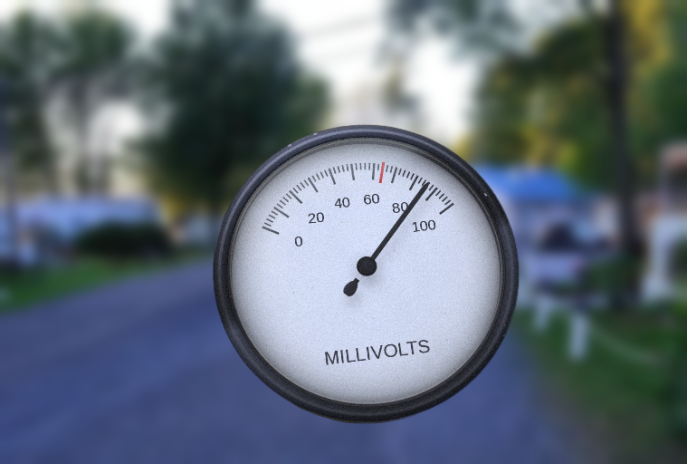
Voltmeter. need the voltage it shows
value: 86 mV
